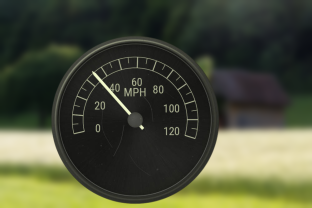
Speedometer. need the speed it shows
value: 35 mph
